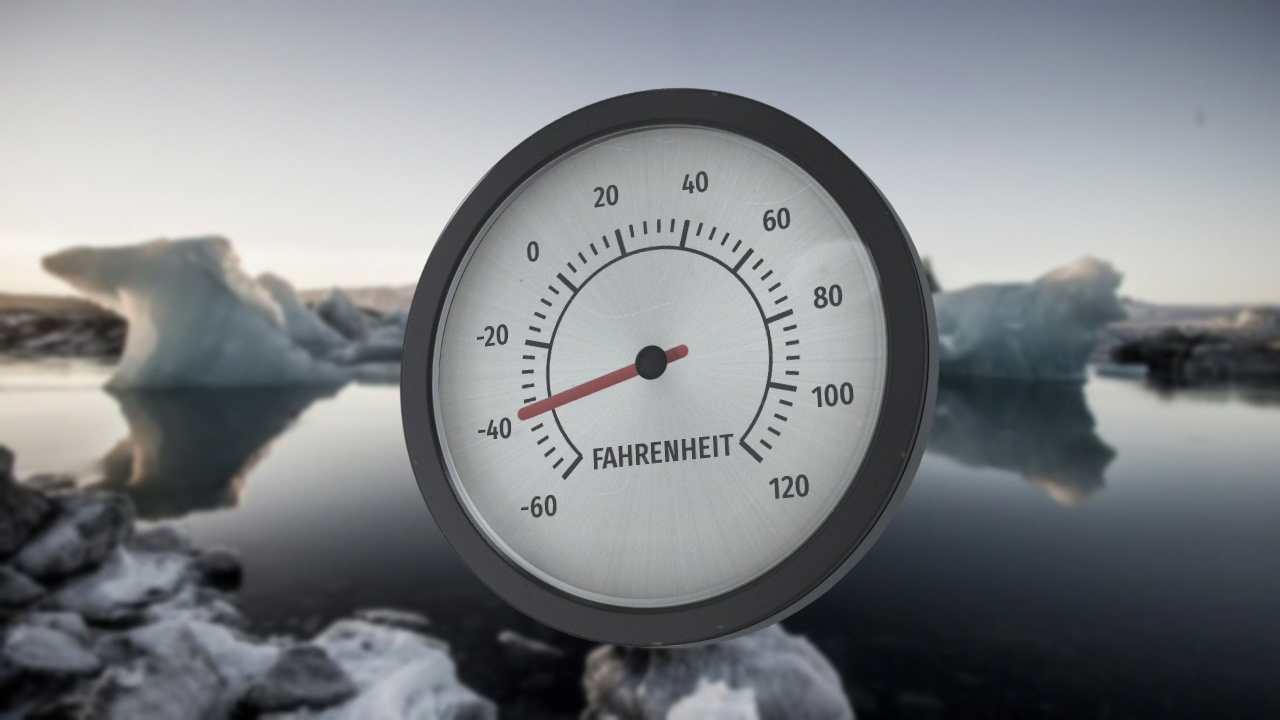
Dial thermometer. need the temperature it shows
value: -40 °F
